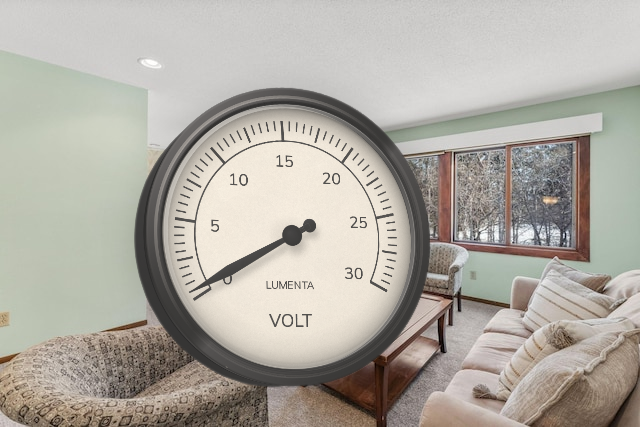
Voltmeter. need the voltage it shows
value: 0.5 V
